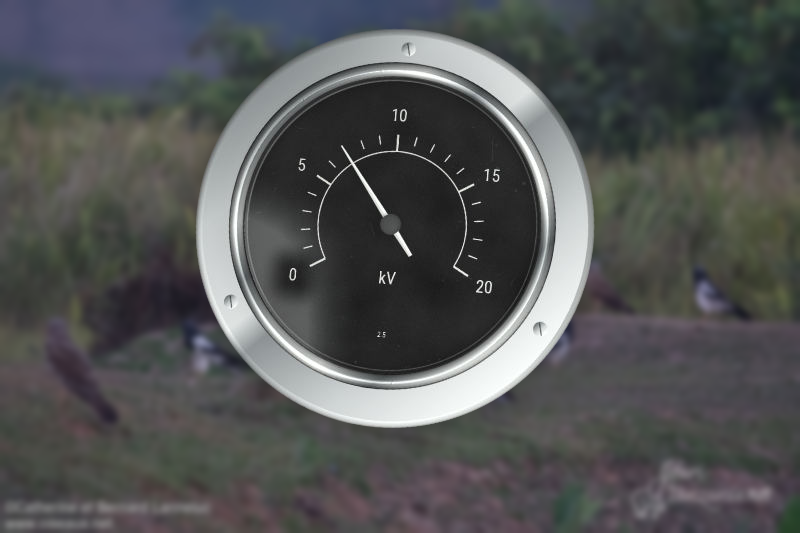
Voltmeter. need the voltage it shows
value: 7 kV
